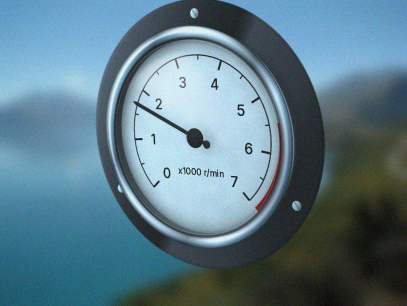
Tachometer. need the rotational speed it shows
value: 1750 rpm
